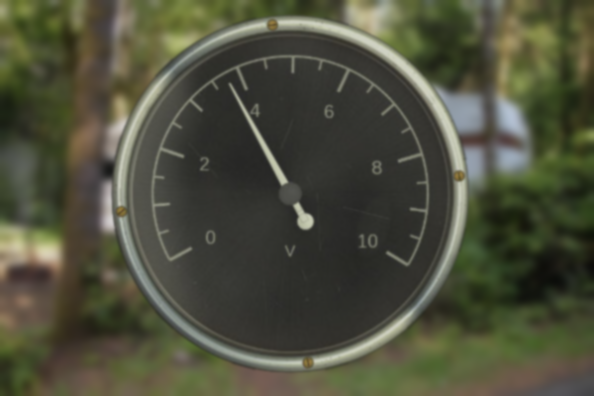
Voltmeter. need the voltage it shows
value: 3.75 V
